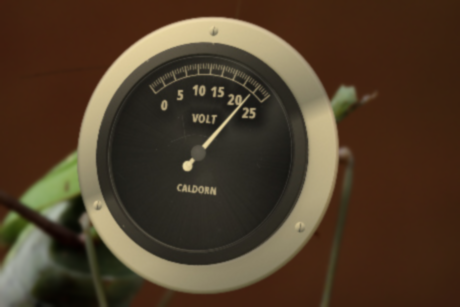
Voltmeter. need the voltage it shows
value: 22.5 V
